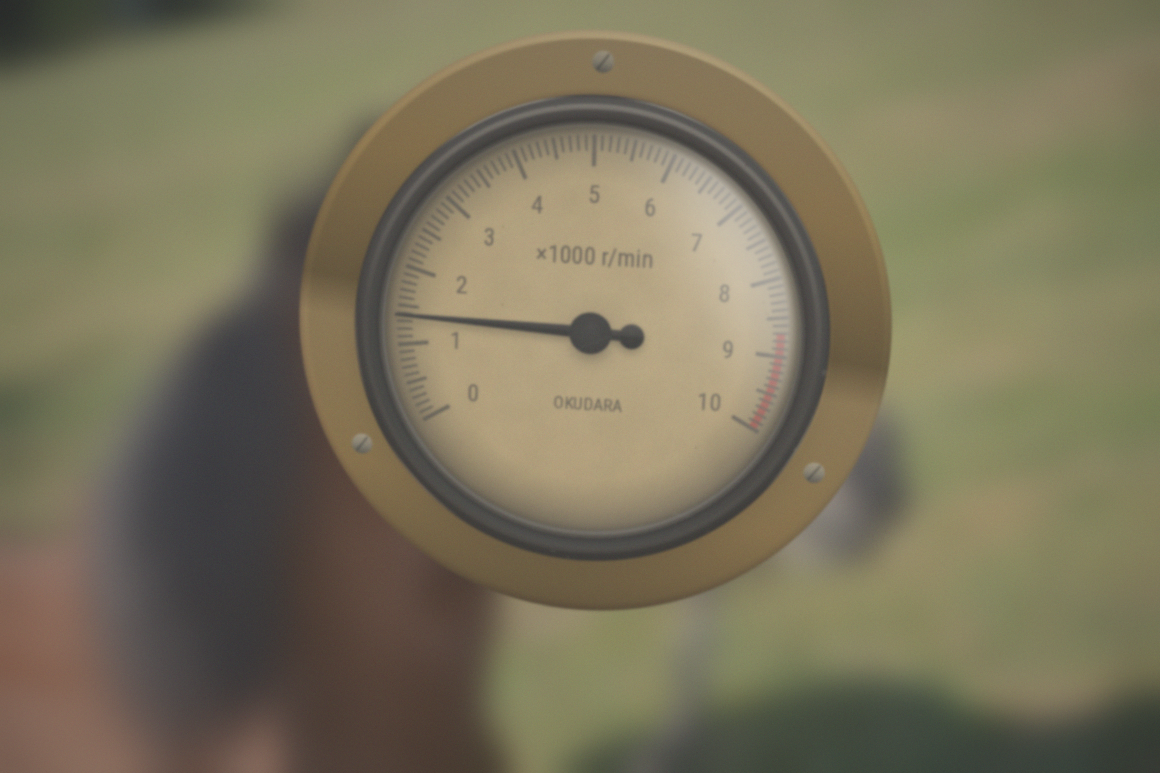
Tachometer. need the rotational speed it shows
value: 1400 rpm
